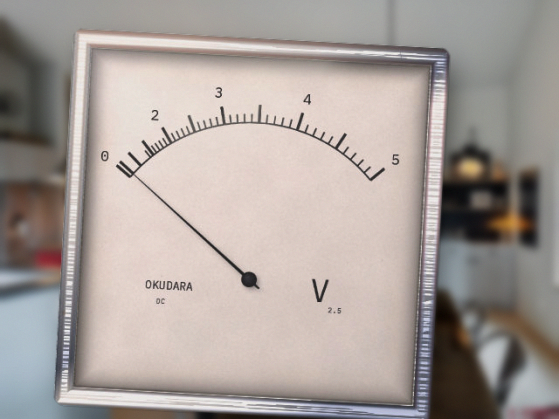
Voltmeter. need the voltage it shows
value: 0.5 V
